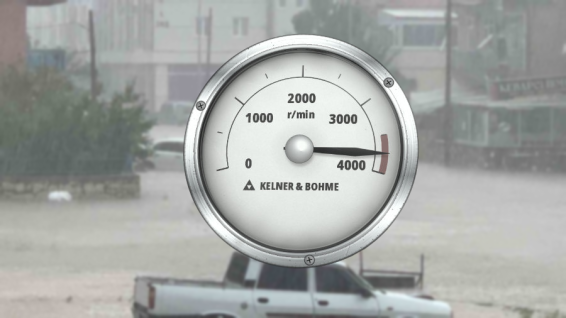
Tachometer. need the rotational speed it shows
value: 3750 rpm
